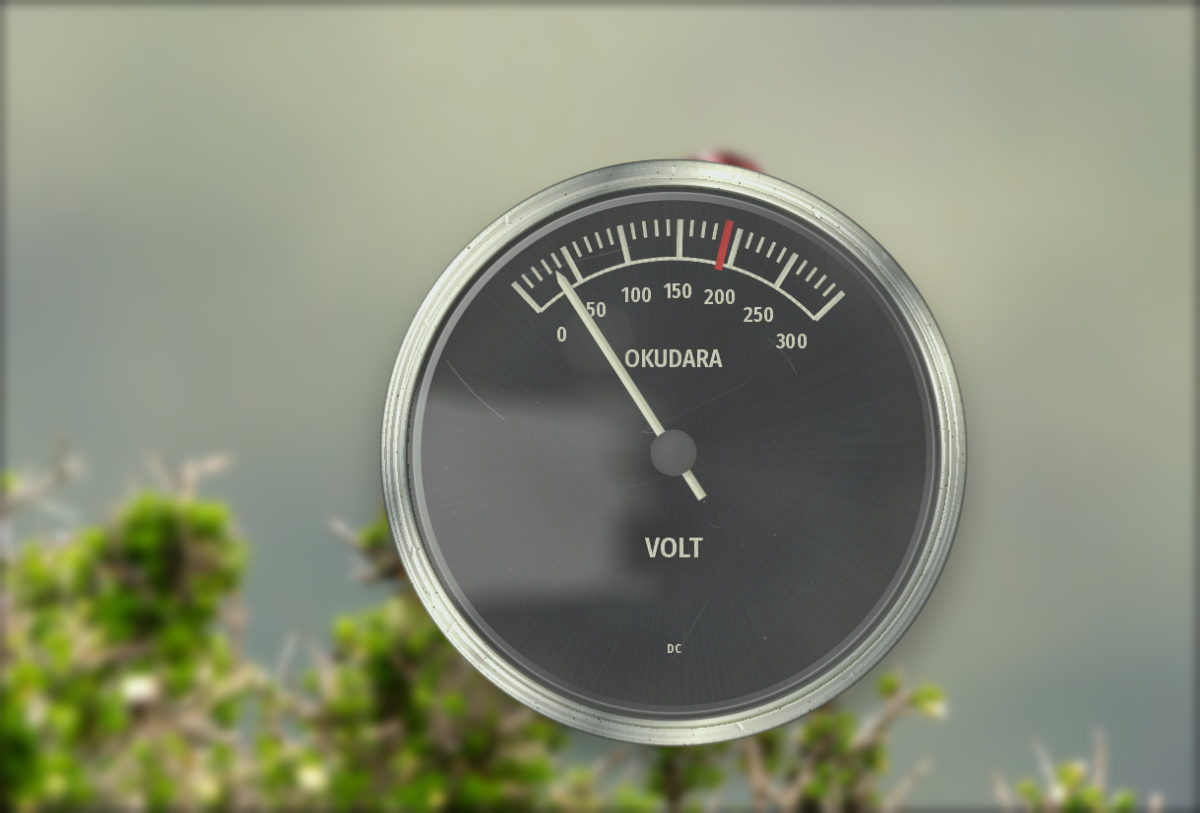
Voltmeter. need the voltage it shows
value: 35 V
